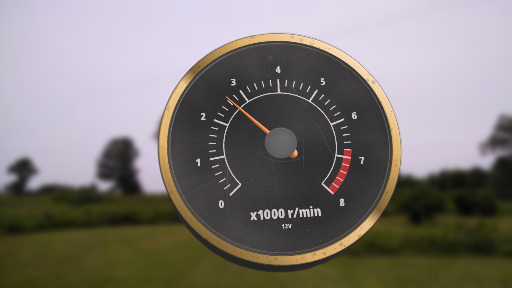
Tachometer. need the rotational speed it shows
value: 2600 rpm
